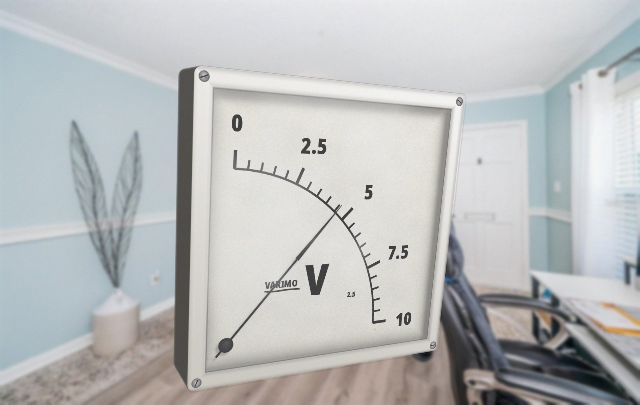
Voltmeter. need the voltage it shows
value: 4.5 V
